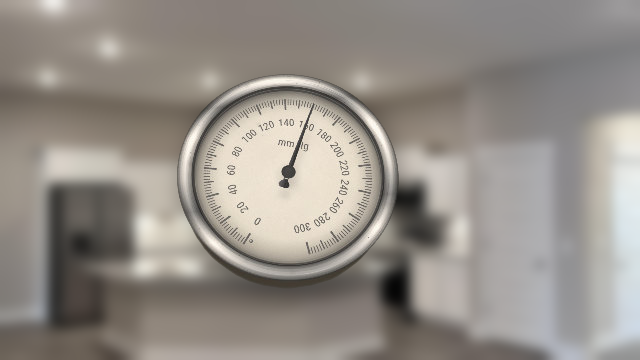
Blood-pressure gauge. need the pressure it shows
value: 160 mmHg
